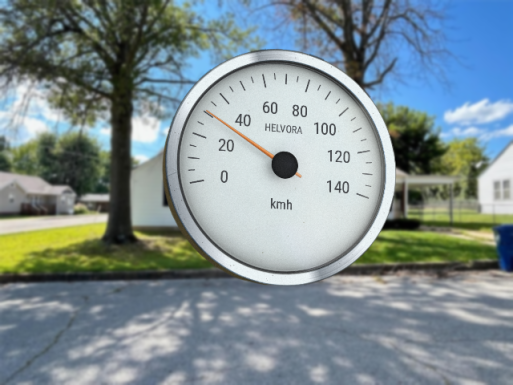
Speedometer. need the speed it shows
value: 30 km/h
